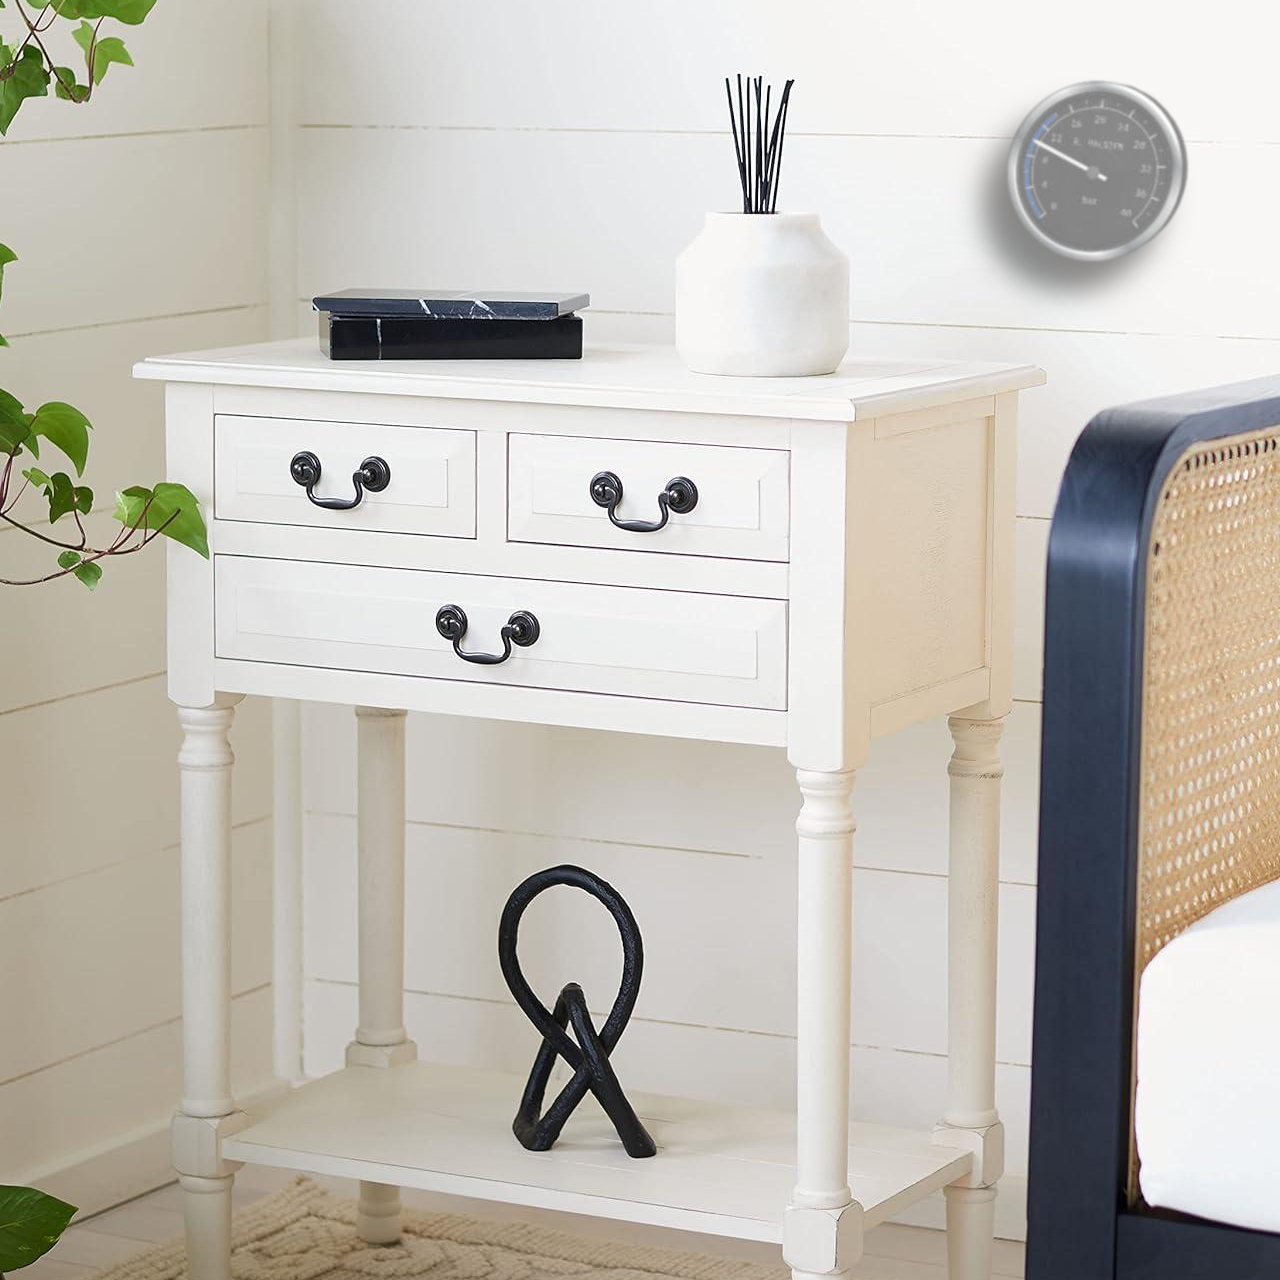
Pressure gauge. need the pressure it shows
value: 10 bar
